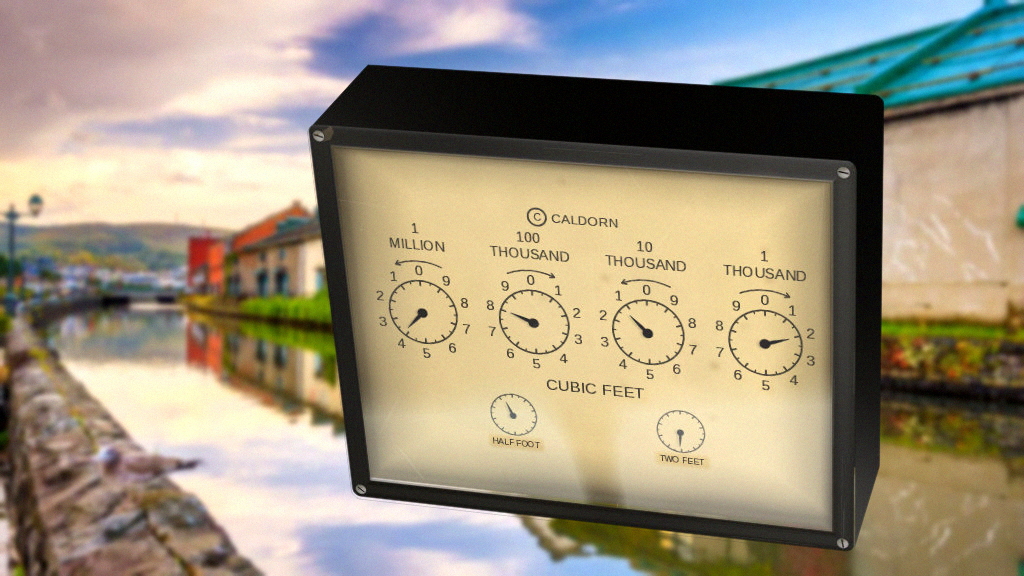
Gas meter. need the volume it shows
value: 381200 ft³
